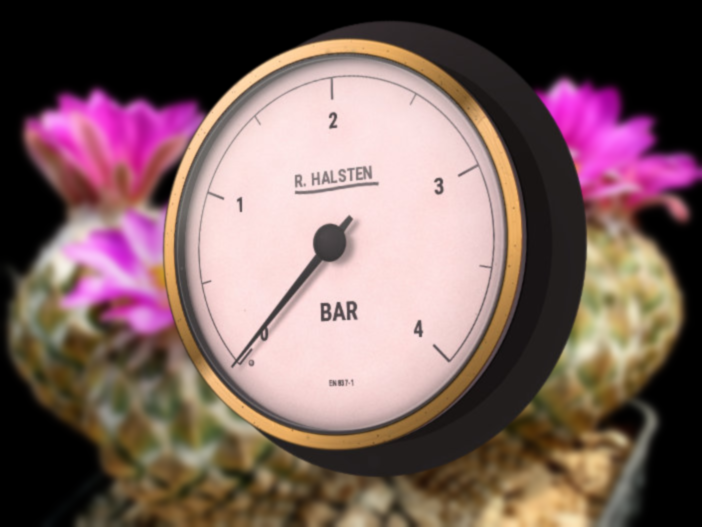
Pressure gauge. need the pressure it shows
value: 0 bar
